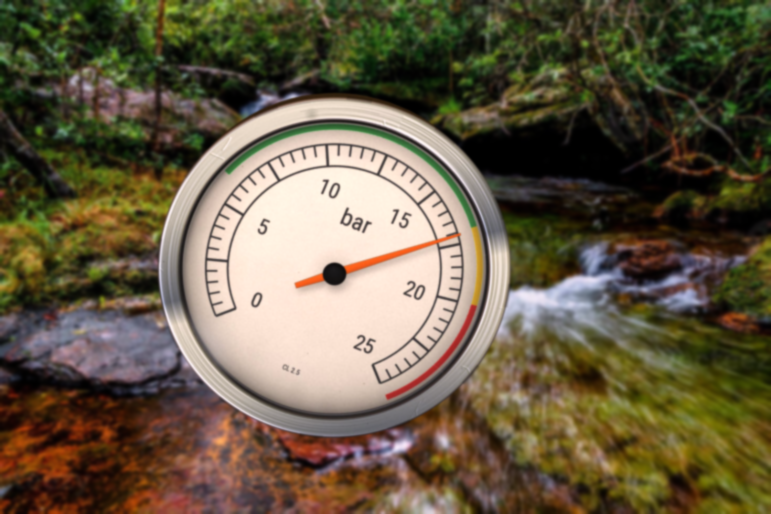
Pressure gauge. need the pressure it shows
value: 17 bar
